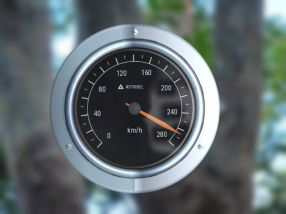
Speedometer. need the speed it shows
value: 265 km/h
